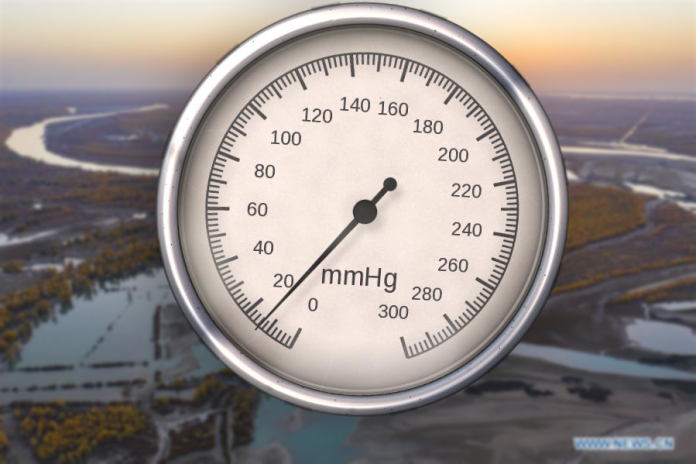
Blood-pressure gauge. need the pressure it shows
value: 14 mmHg
